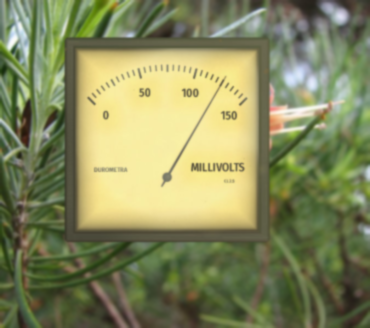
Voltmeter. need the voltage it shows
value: 125 mV
